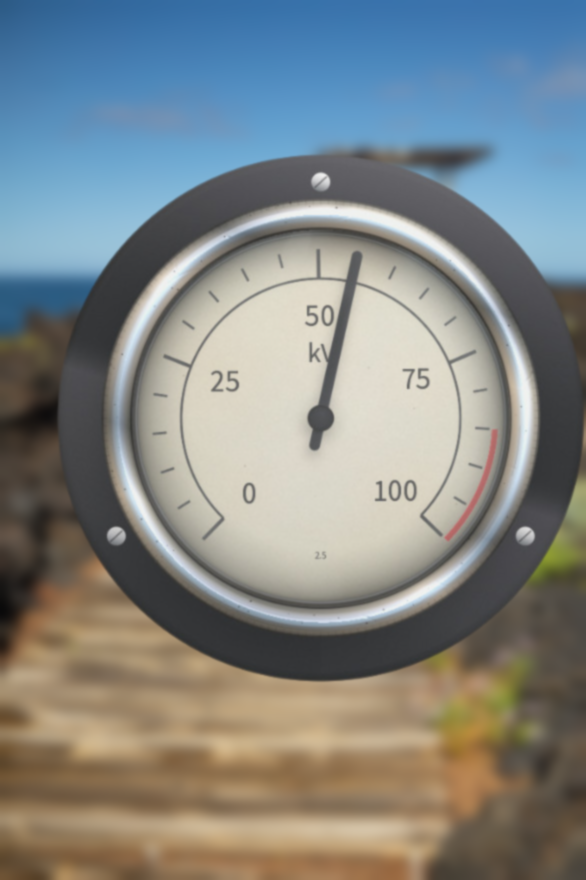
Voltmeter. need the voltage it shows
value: 55 kV
